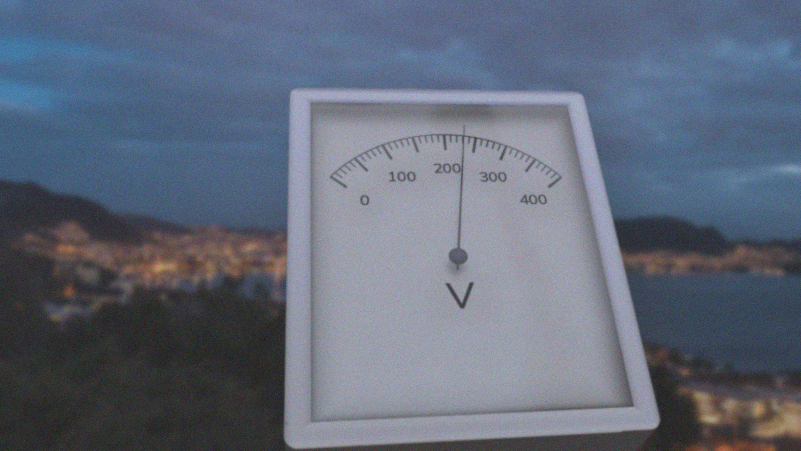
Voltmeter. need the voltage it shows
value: 230 V
